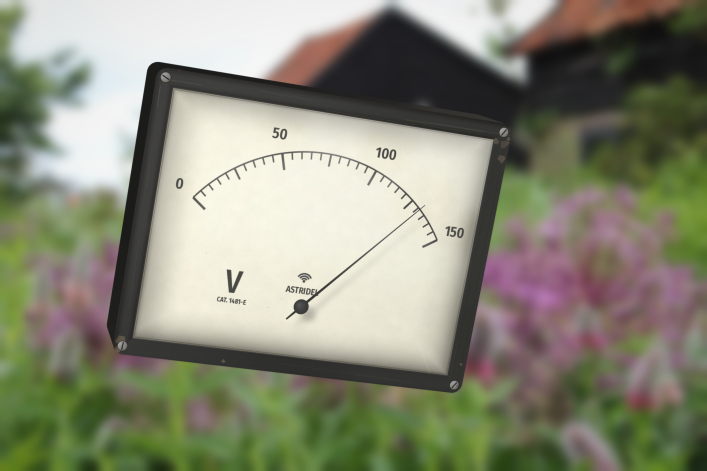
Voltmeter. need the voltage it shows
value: 130 V
